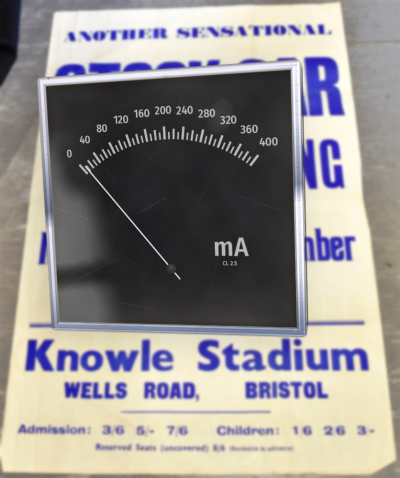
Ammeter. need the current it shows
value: 10 mA
